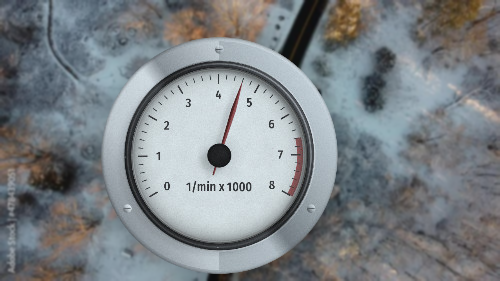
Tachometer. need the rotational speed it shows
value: 4600 rpm
